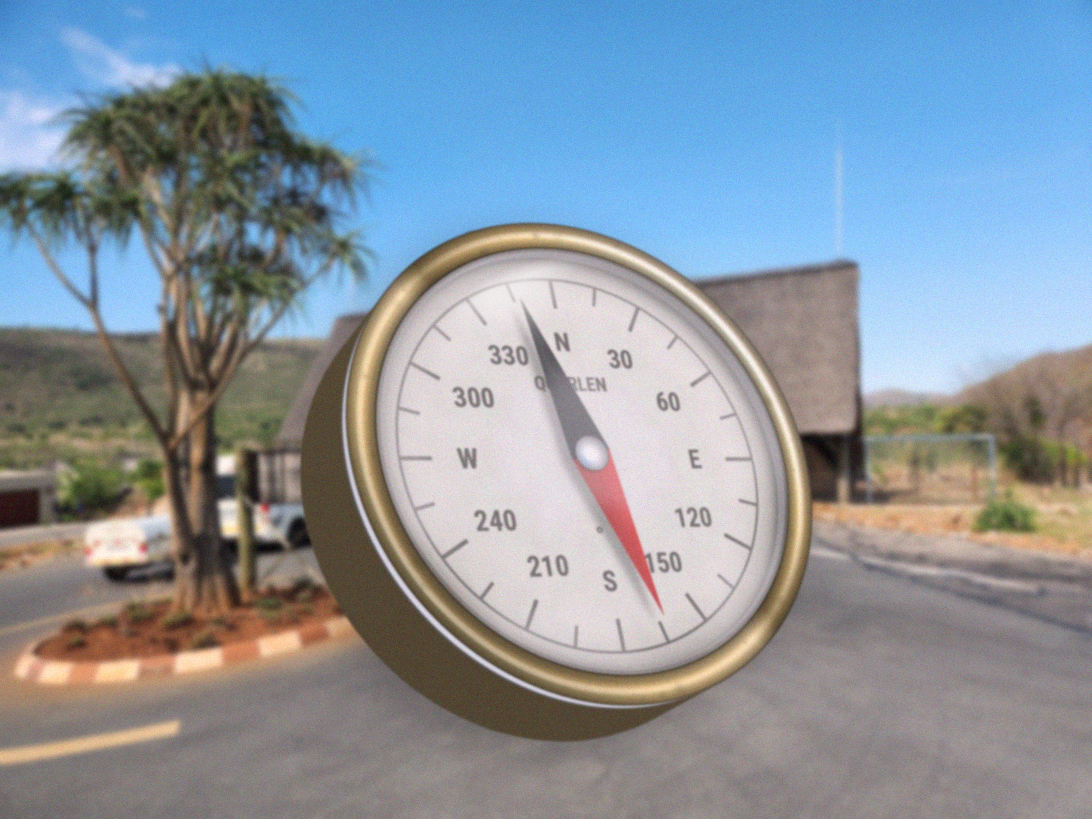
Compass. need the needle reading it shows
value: 165 °
